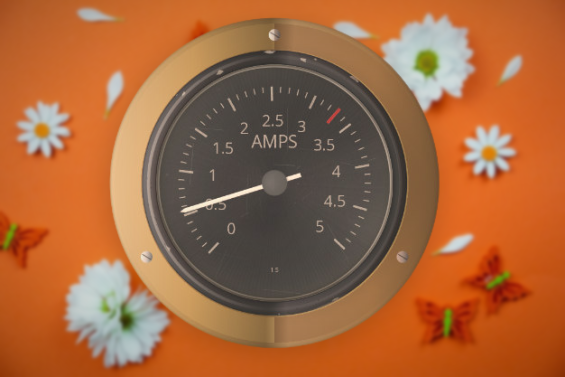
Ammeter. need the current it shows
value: 0.55 A
